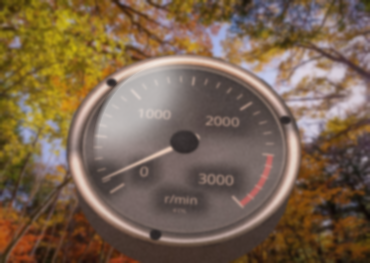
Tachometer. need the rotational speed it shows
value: 100 rpm
